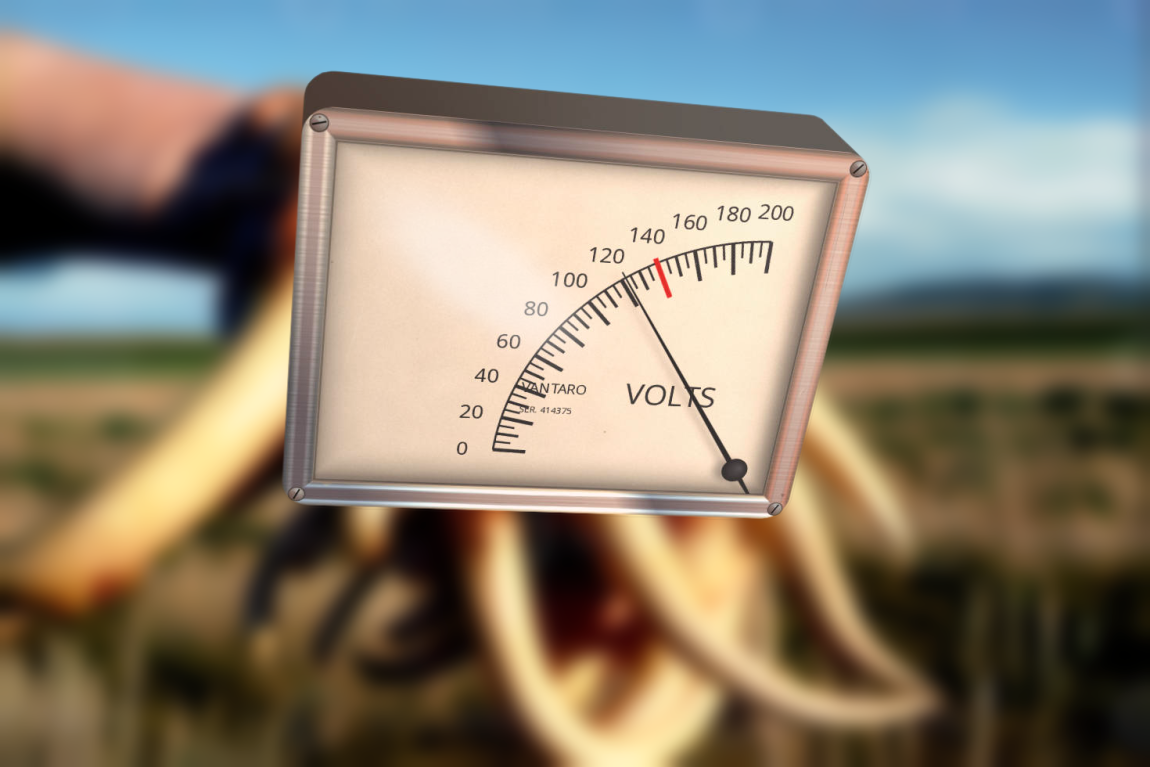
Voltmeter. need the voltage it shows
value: 122.5 V
